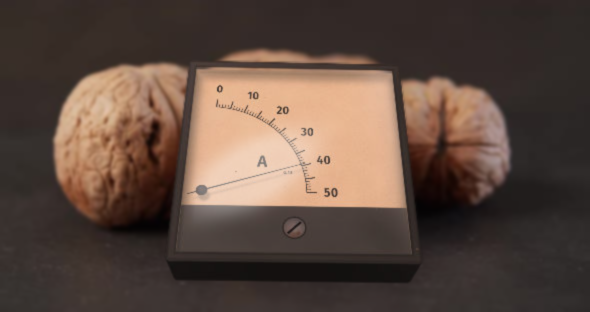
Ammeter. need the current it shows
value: 40 A
